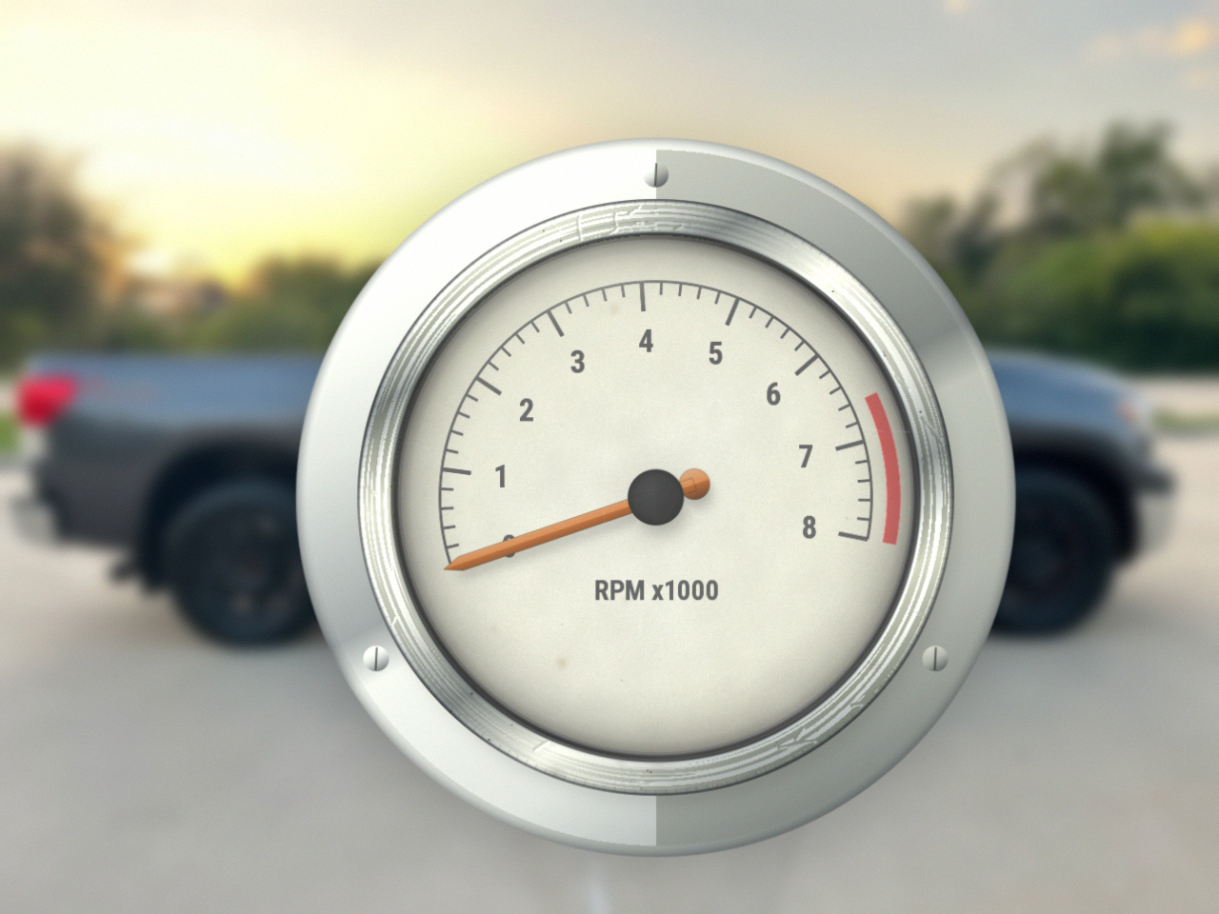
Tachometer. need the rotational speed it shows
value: 0 rpm
